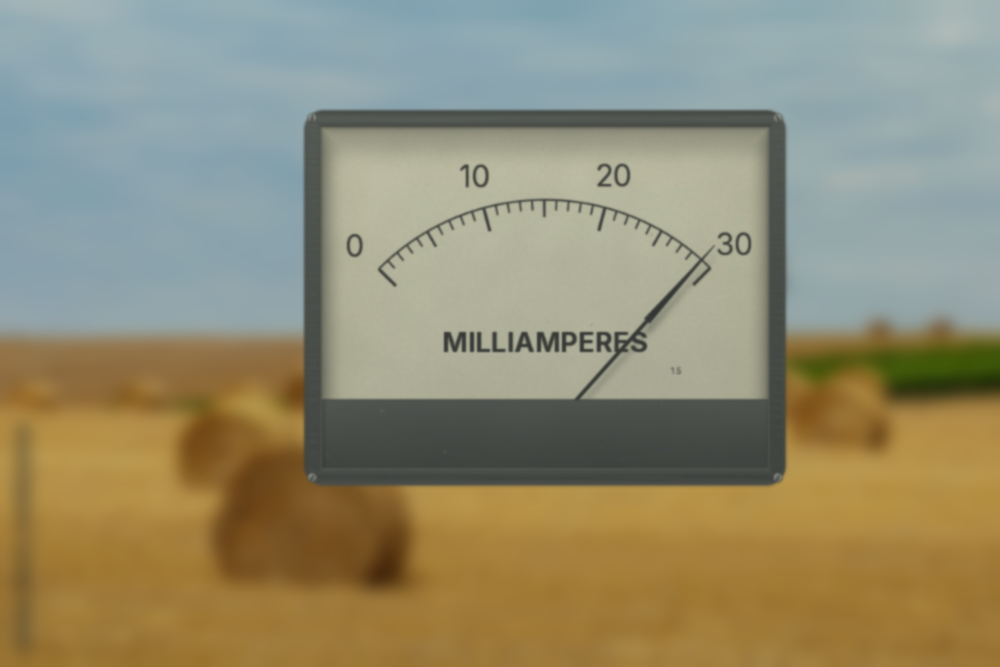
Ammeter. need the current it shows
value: 29 mA
